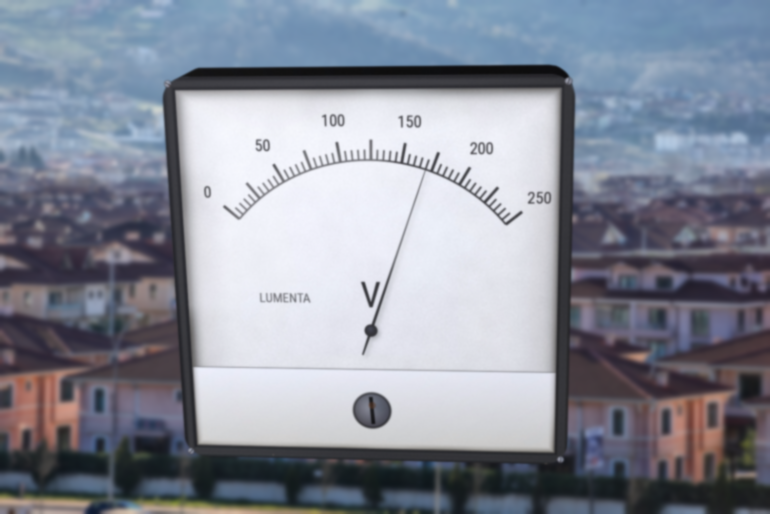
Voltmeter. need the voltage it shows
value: 170 V
